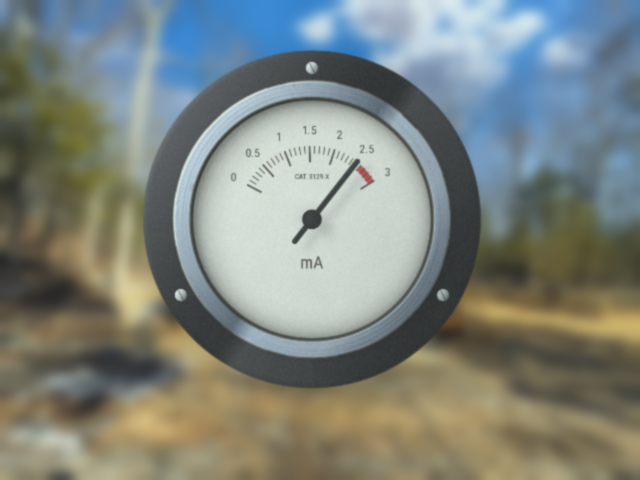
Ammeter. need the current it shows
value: 2.5 mA
